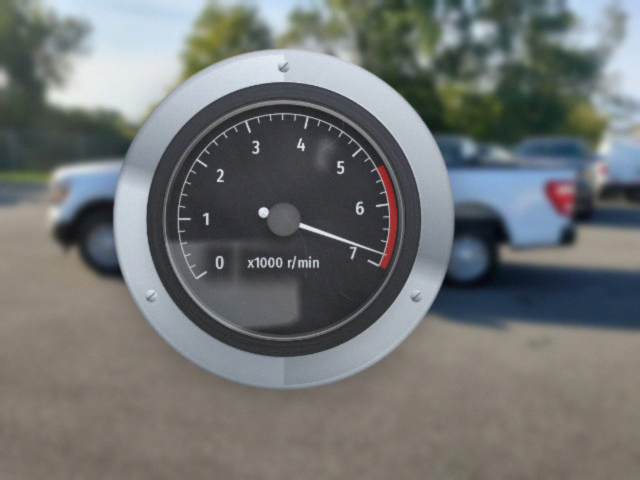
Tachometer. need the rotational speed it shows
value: 6800 rpm
